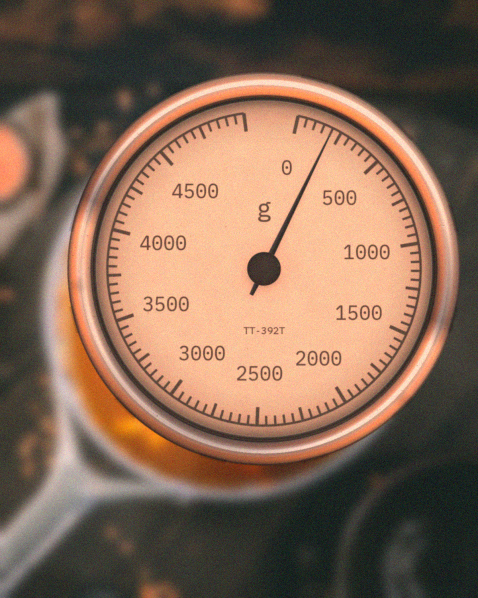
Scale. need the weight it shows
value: 200 g
